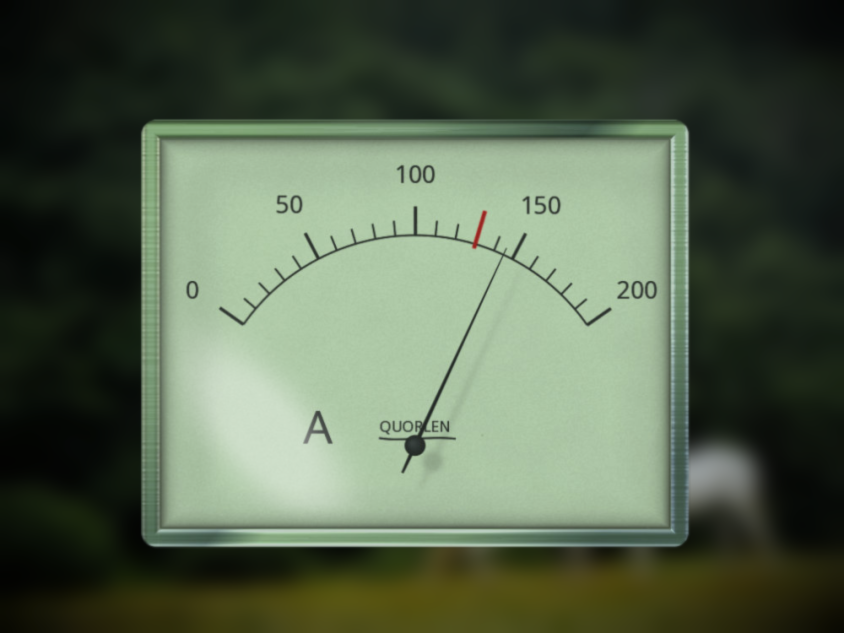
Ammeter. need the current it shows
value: 145 A
